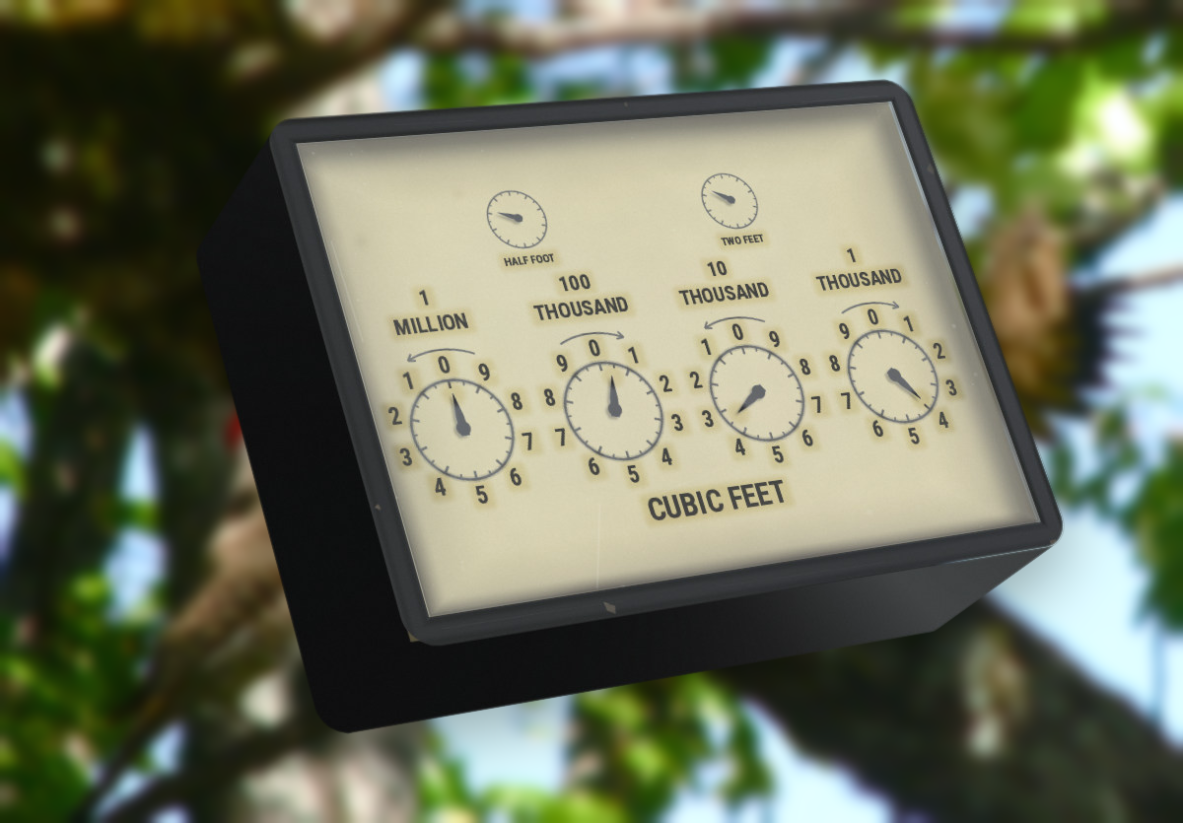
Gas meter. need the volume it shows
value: 3400 ft³
